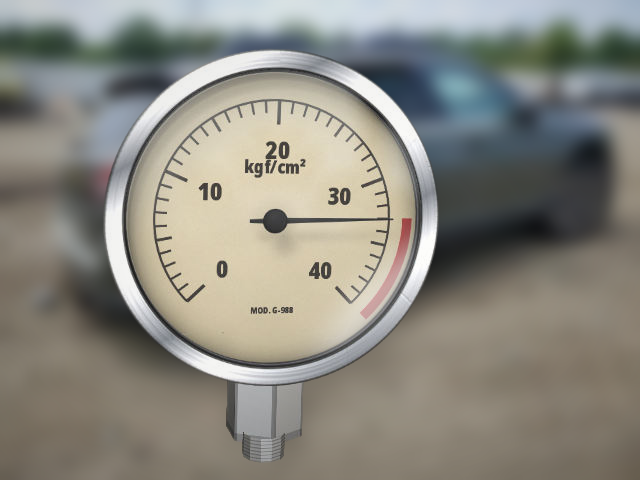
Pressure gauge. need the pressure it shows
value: 33 kg/cm²
